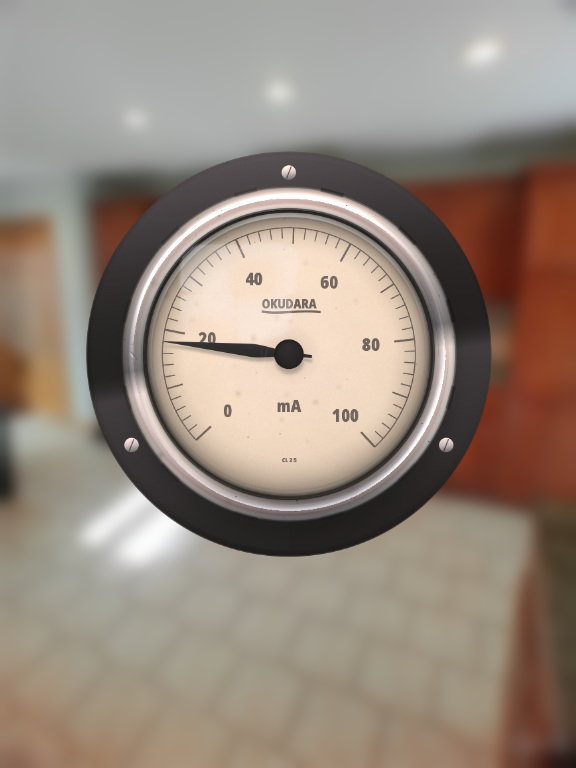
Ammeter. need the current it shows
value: 18 mA
